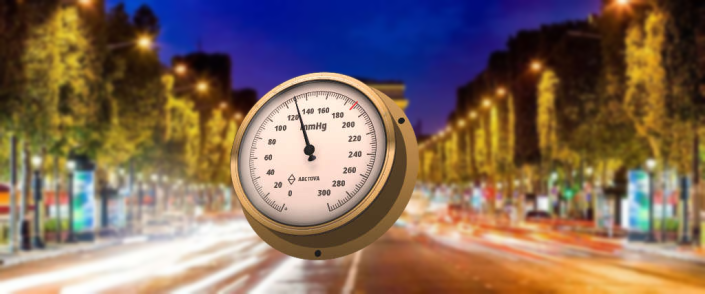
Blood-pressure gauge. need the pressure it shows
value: 130 mmHg
